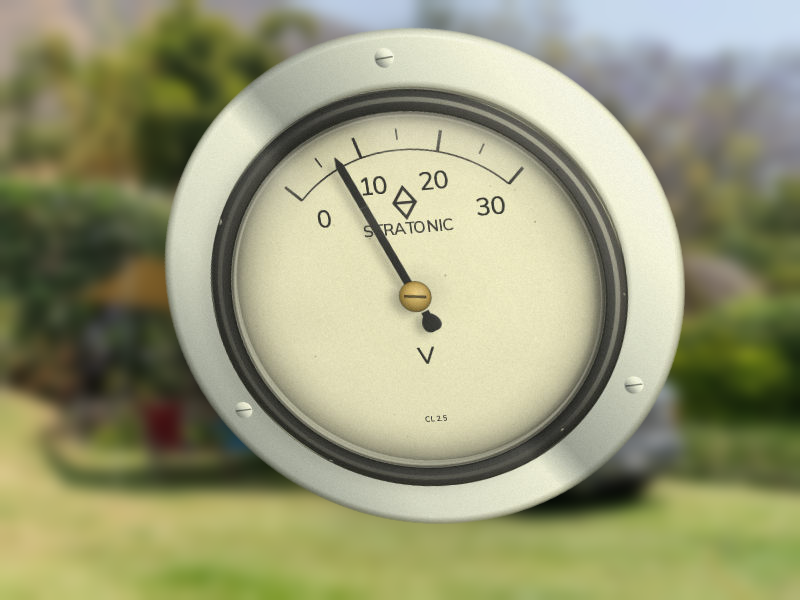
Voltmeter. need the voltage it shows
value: 7.5 V
